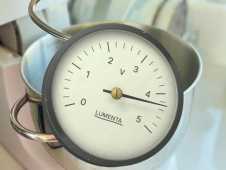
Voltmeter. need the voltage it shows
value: 4.3 V
